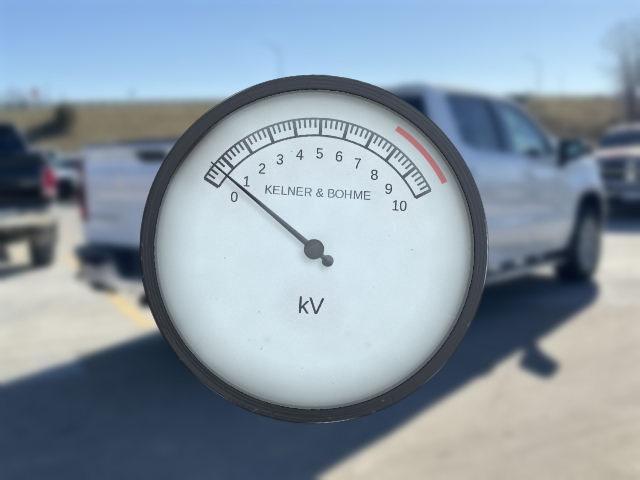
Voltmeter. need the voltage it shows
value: 0.6 kV
